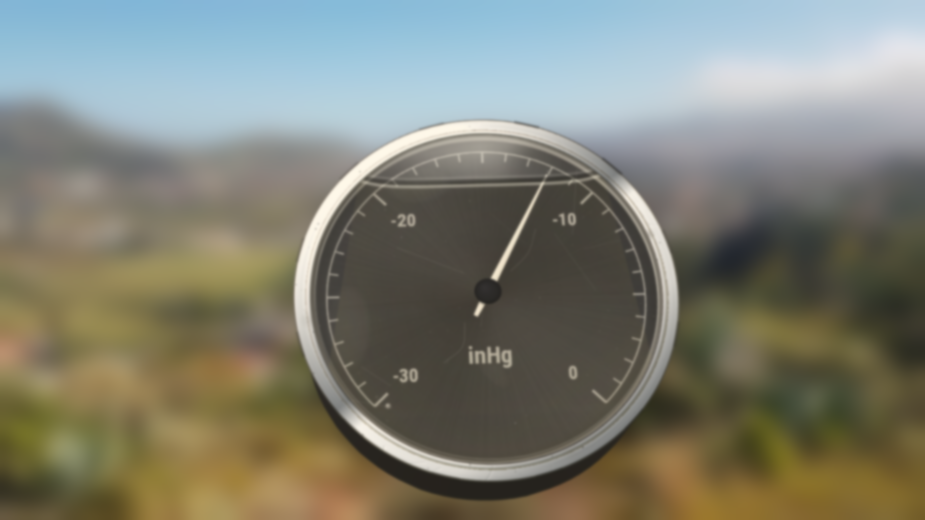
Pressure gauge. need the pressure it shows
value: -12 inHg
